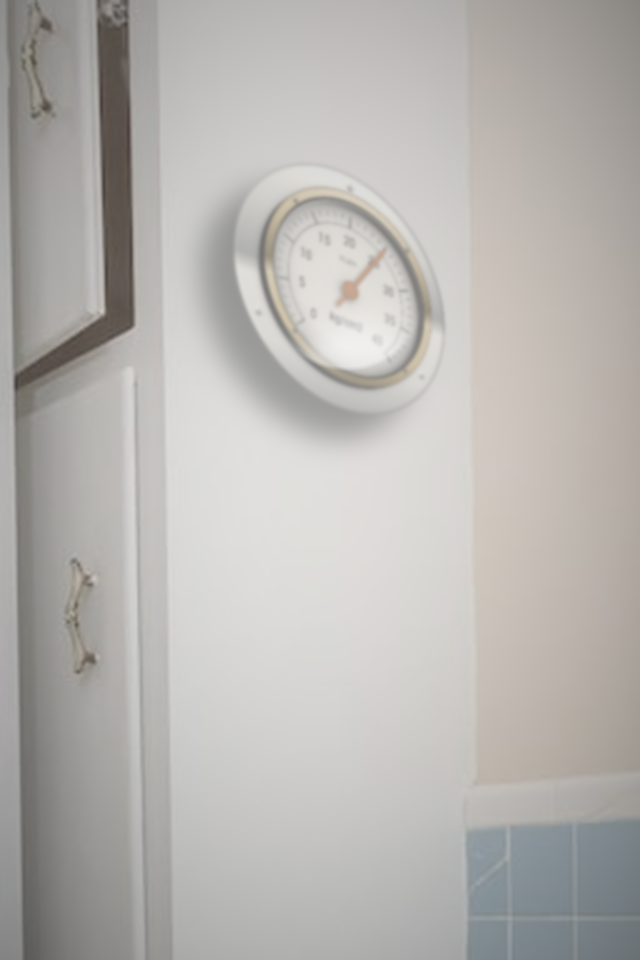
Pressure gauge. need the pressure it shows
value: 25 kg/cm²
